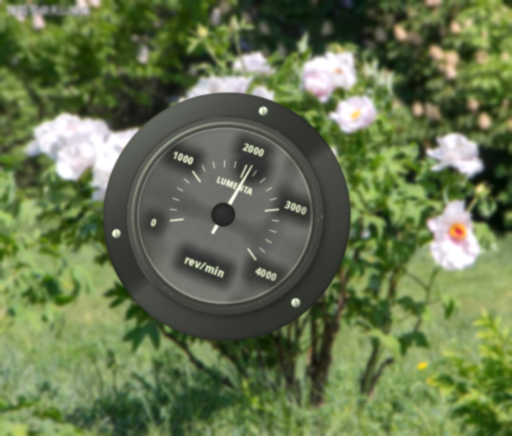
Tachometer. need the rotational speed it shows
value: 2100 rpm
